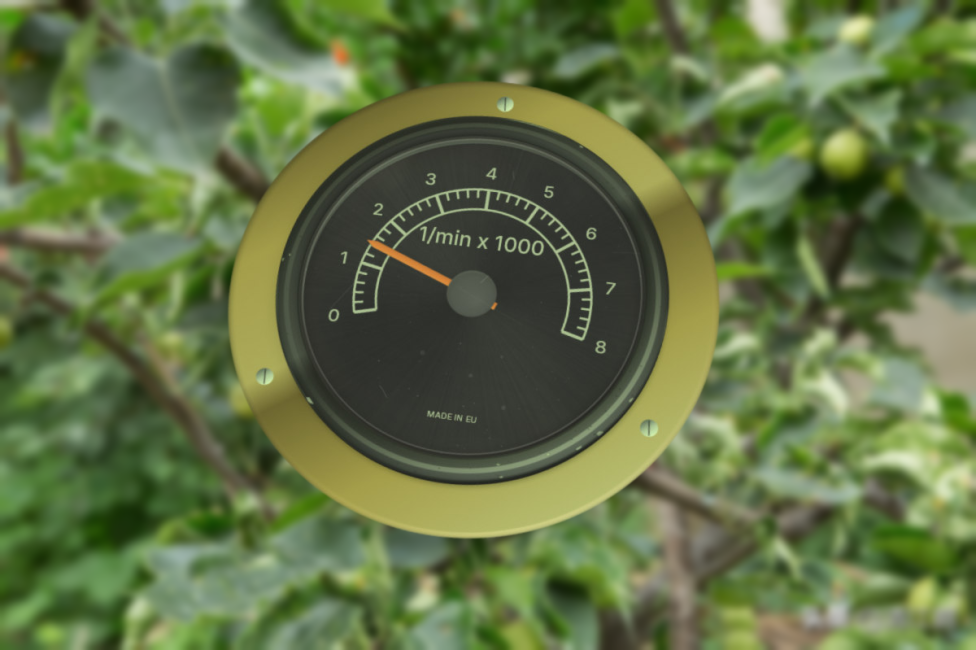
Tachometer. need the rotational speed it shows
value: 1400 rpm
